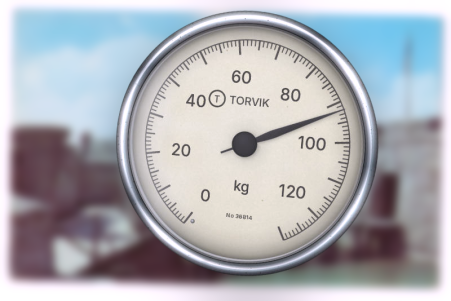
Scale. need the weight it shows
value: 92 kg
